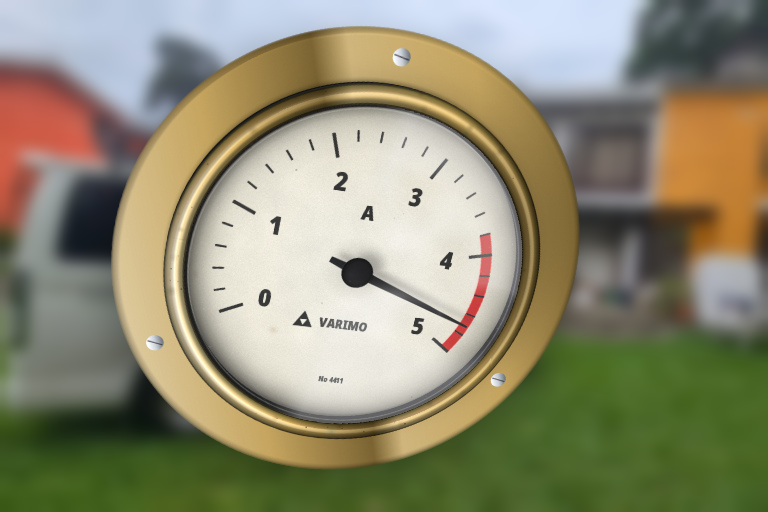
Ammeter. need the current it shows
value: 4.7 A
